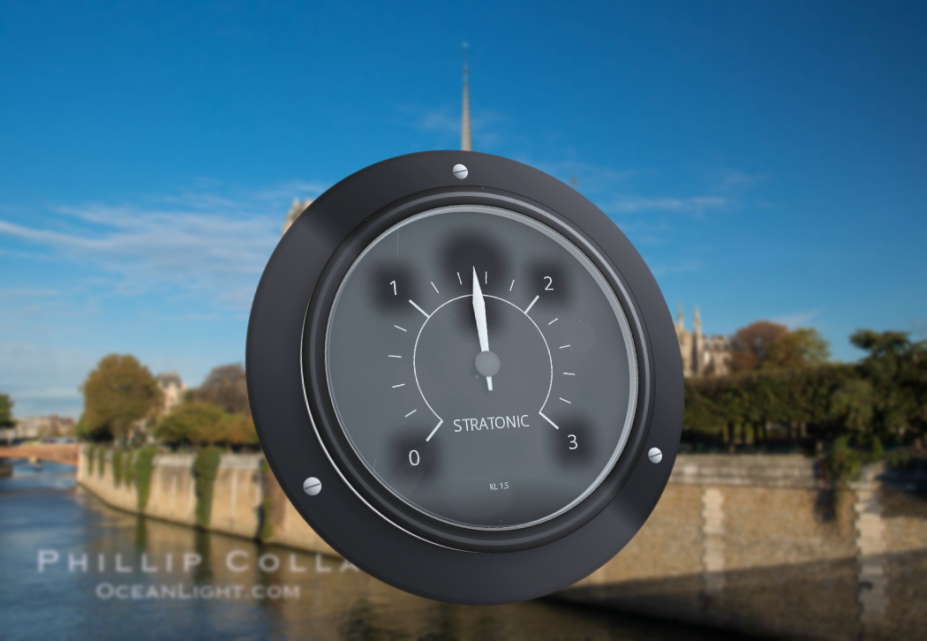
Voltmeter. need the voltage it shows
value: 1.5 V
